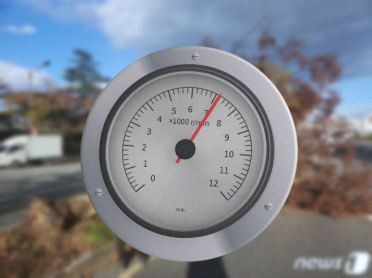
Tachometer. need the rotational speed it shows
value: 7200 rpm
